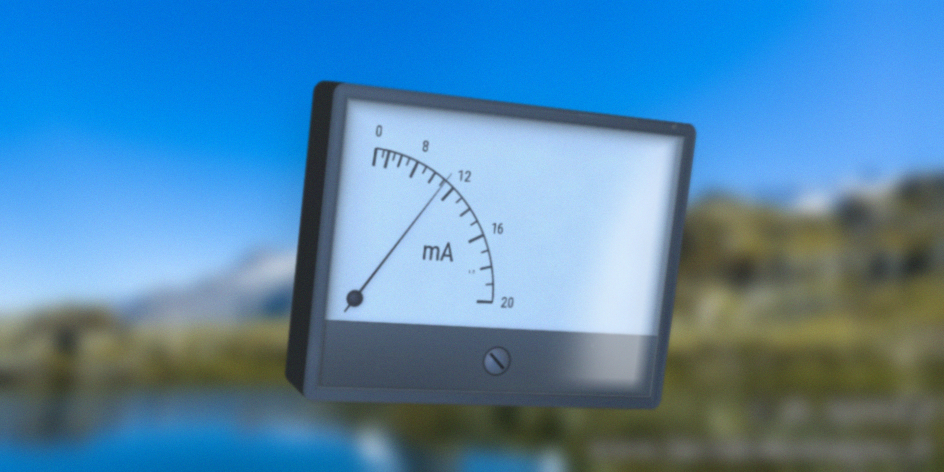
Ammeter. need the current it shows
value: 11 mA
